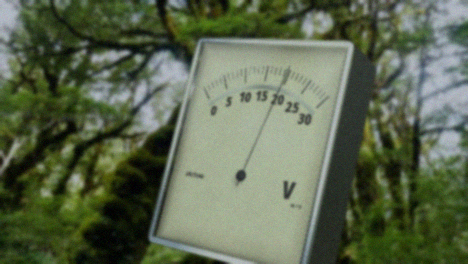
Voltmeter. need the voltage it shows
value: 20 V
